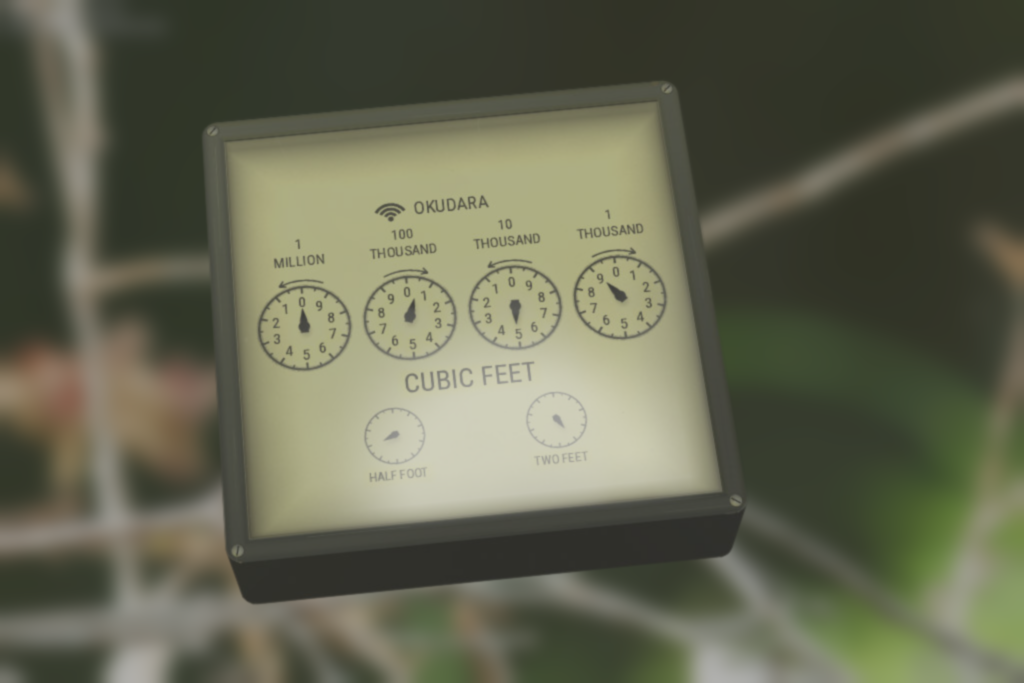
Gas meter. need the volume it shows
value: 4900 ft³
